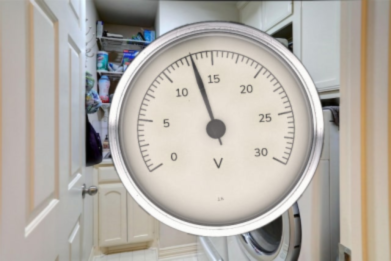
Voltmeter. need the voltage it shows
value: 13 V
